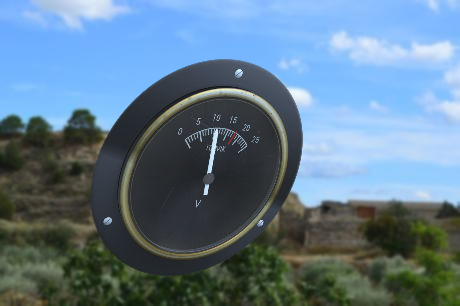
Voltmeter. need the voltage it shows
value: 10 V
